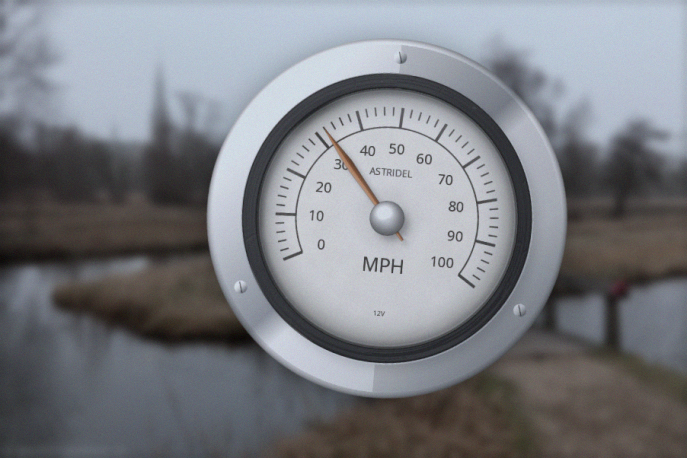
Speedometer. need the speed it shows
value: 32 mph
